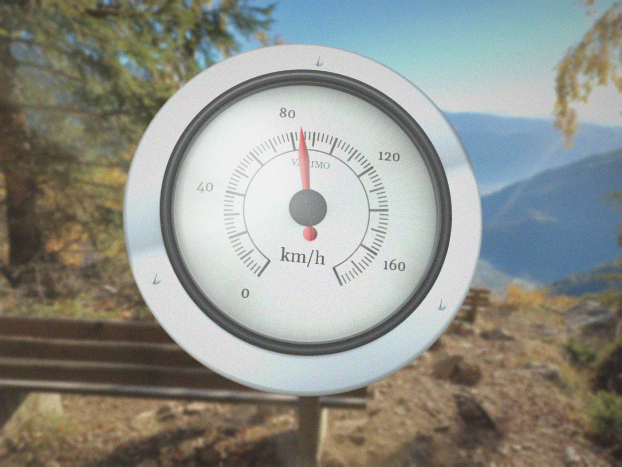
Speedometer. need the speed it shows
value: 84 km/h
